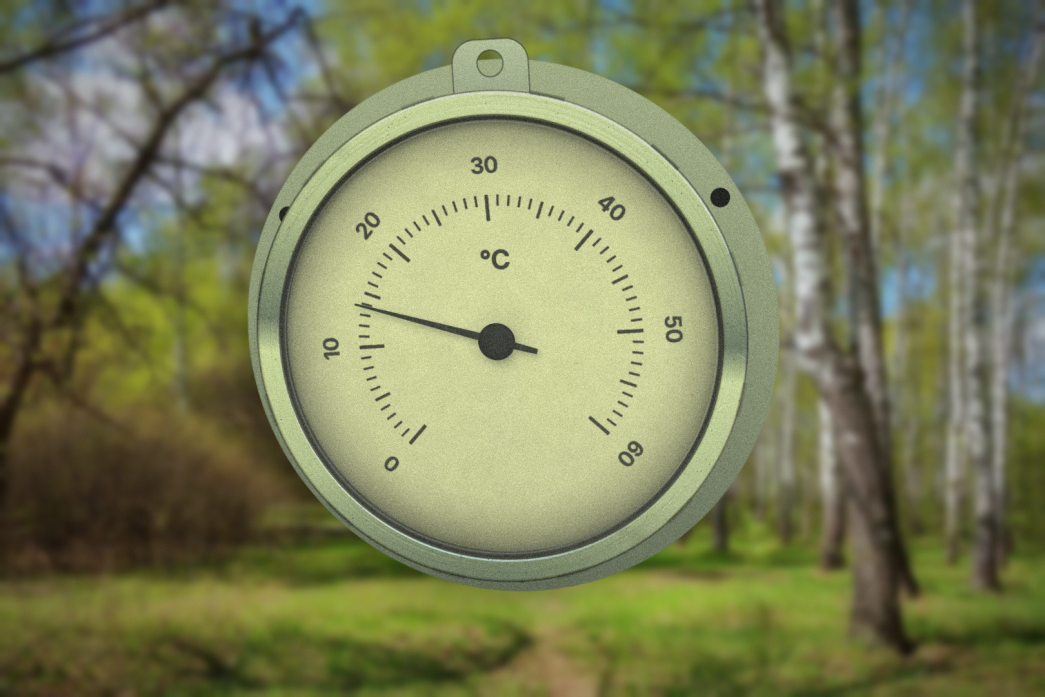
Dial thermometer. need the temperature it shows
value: 14 °C
